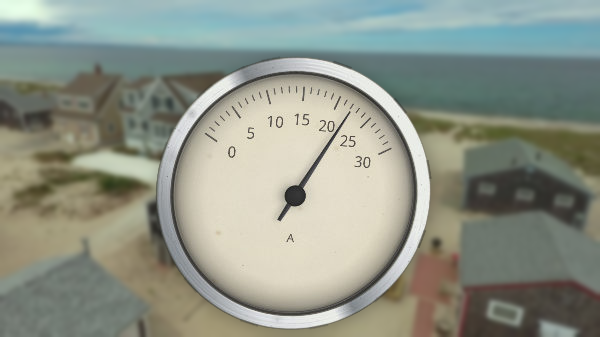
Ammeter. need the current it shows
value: 22 A
